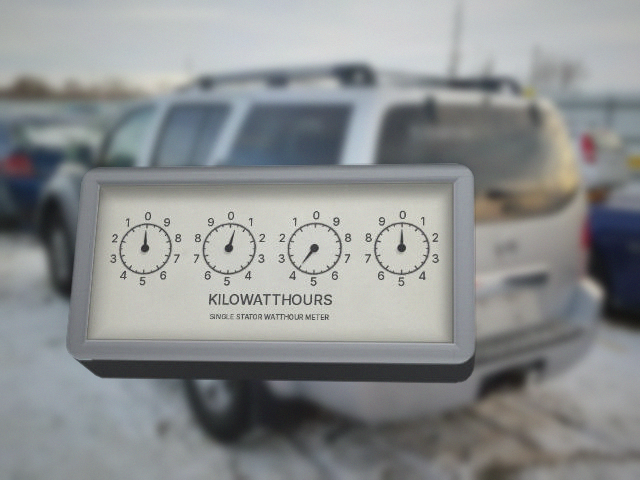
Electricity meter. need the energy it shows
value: 40 kWh
